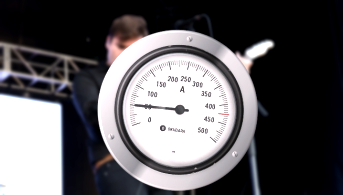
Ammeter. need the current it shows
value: 50 A
